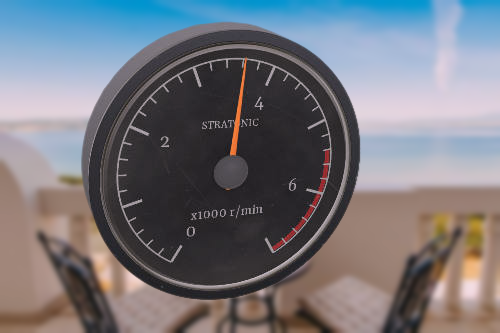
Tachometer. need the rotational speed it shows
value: 3600 rpm
